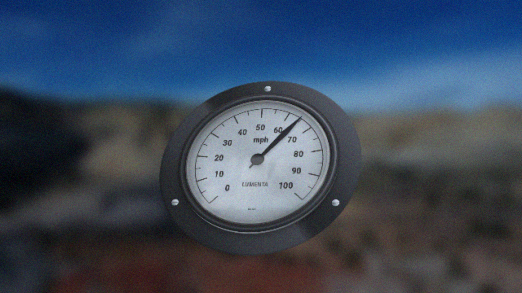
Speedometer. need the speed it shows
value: 65 mph
